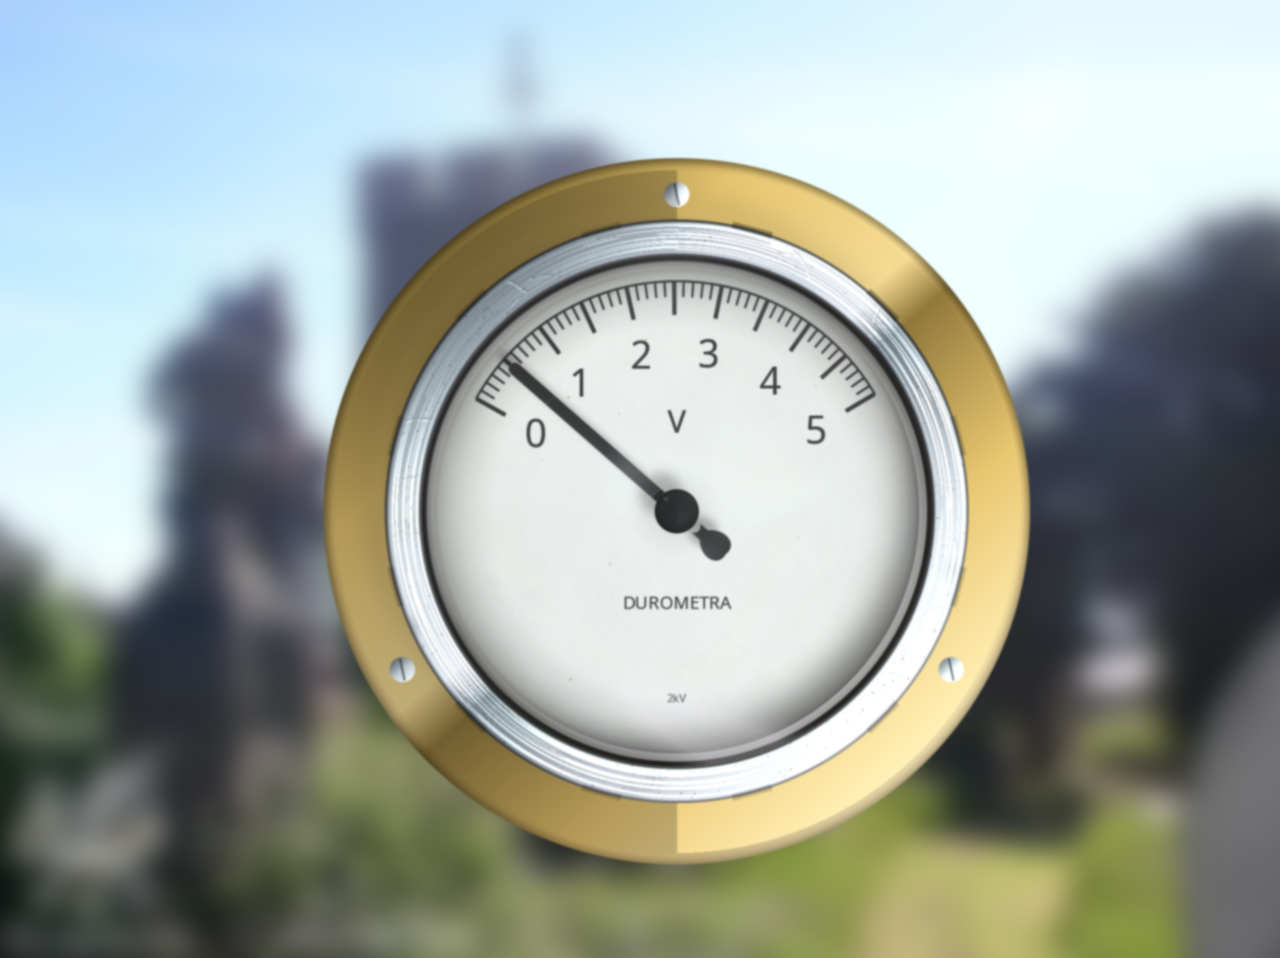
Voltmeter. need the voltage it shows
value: 0.5 V
